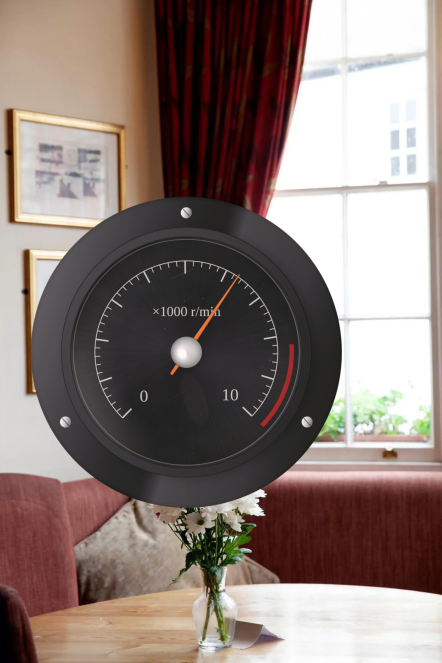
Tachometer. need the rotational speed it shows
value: 6300 rpm
